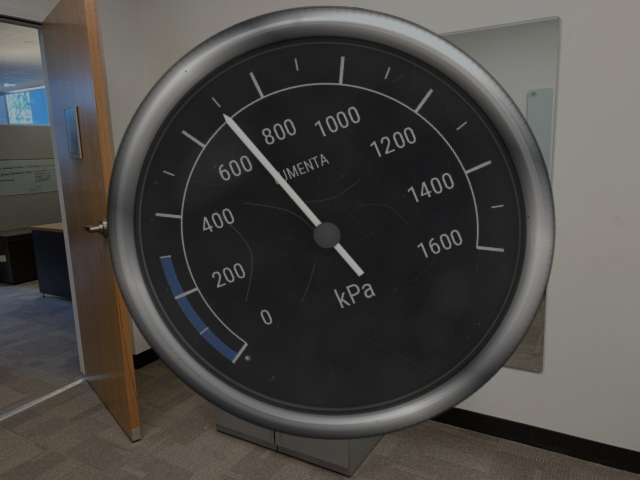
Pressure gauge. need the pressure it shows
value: 700 kPa
